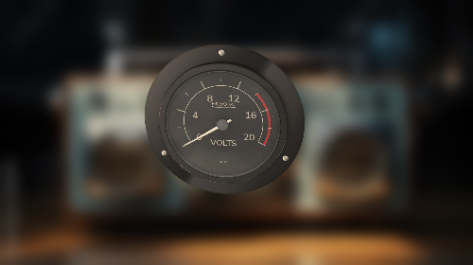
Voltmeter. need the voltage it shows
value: 0 V
